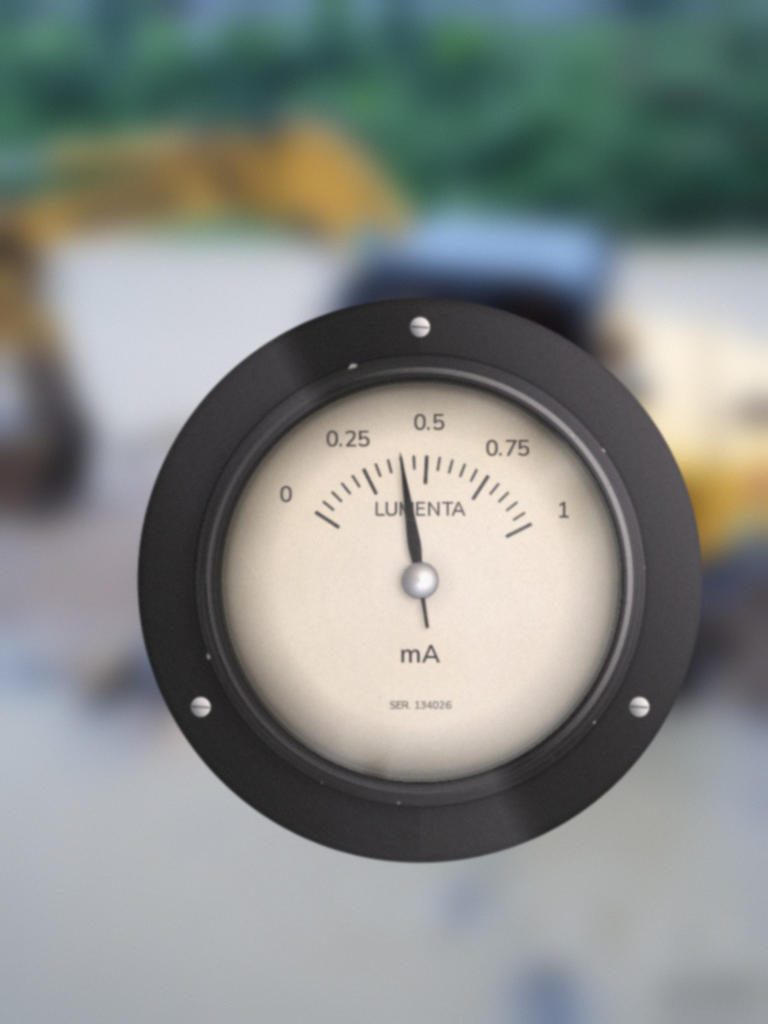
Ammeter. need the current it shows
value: 0.4 mA
